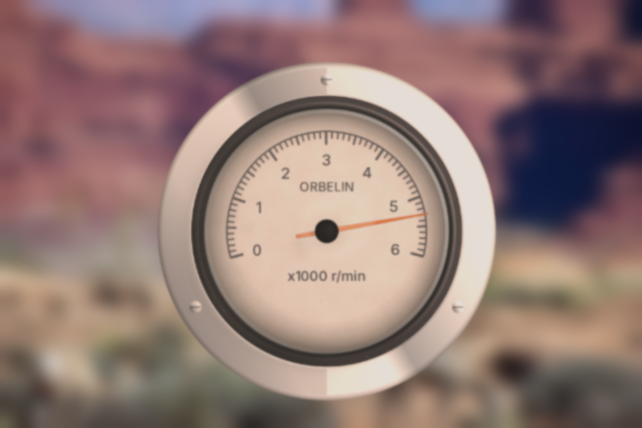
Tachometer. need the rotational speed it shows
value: 5300 rpm
